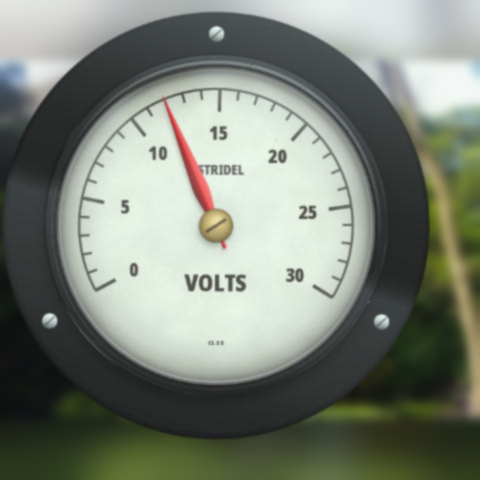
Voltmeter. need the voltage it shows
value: 12 V
